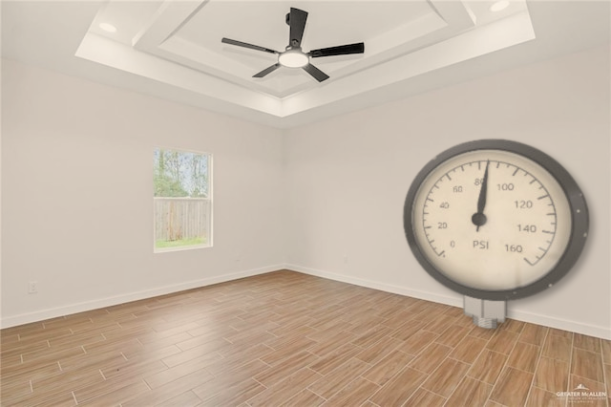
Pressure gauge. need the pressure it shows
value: 85 psi
